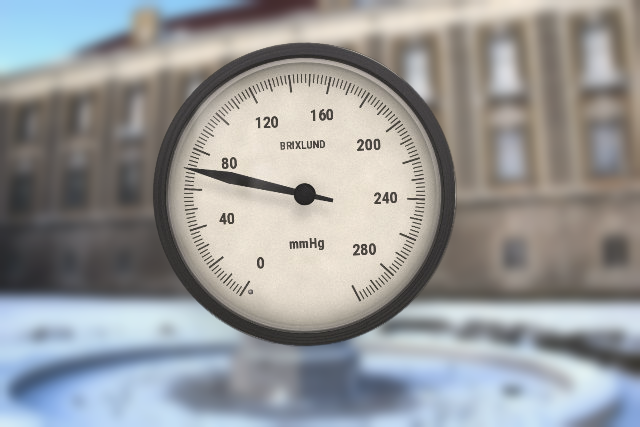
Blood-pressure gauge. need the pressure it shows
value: 70 mmHg
